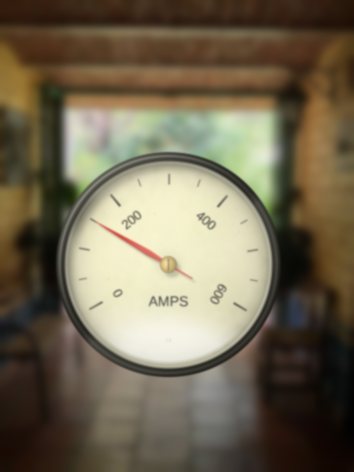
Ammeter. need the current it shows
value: 150 A
